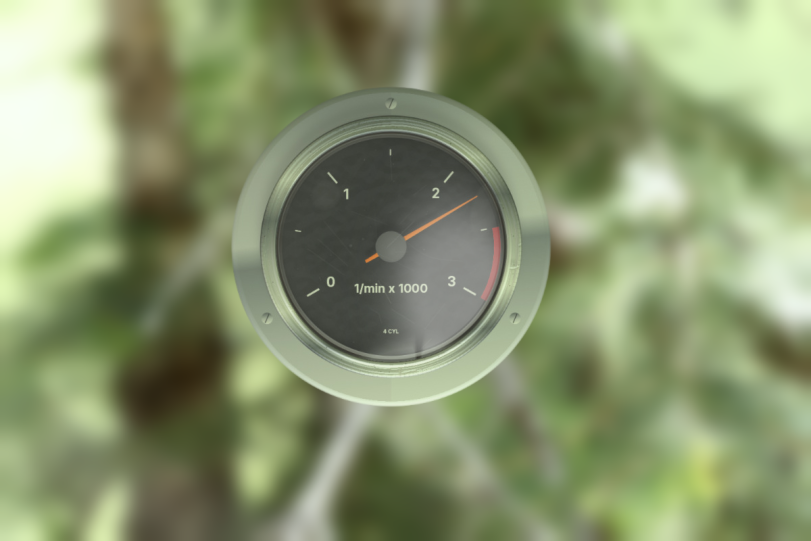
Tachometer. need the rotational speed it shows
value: 2250 rpm
